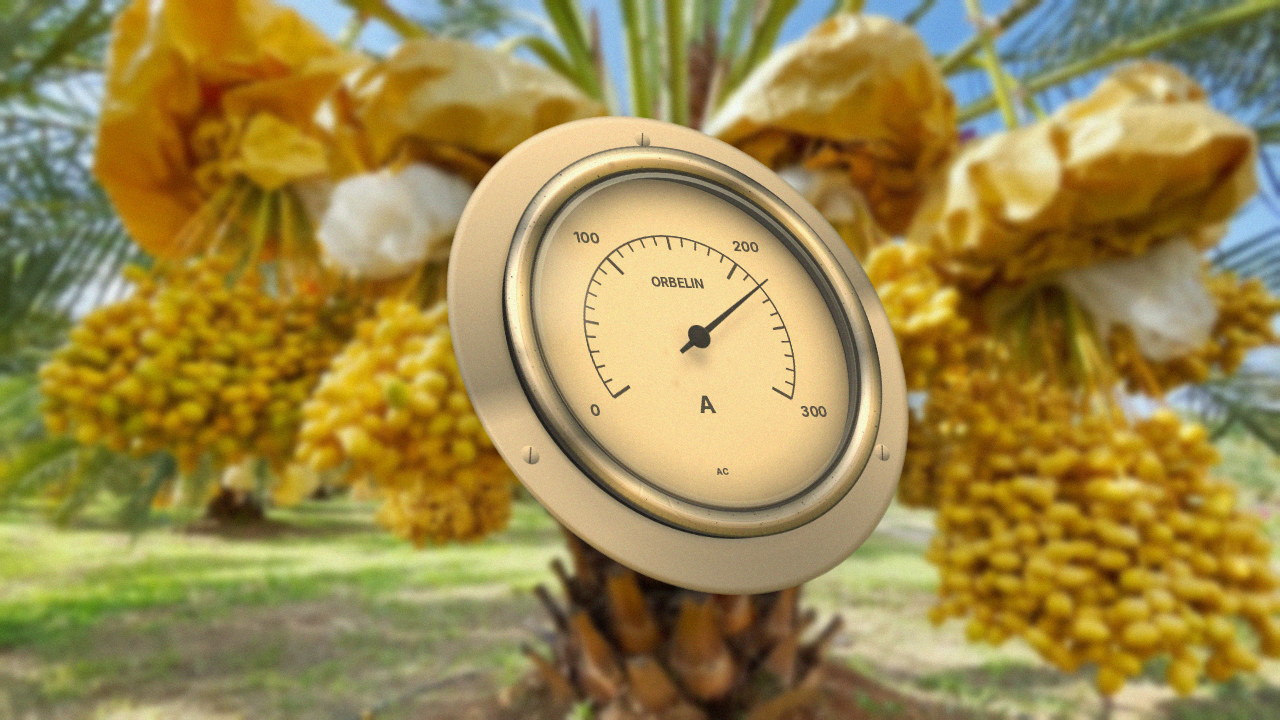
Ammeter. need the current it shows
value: 220 A
